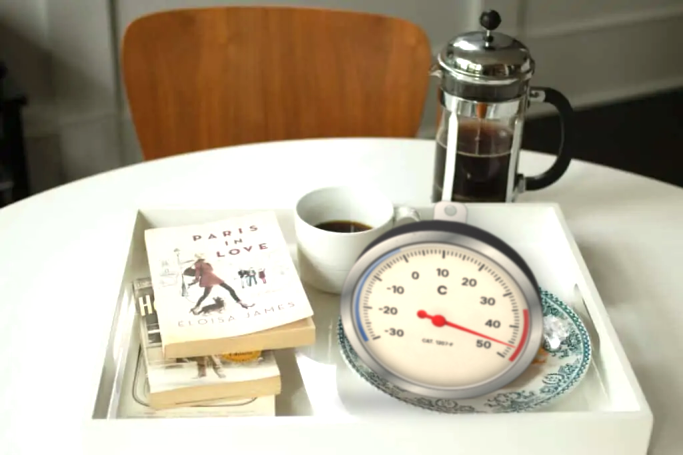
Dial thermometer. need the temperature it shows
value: 45 °C
